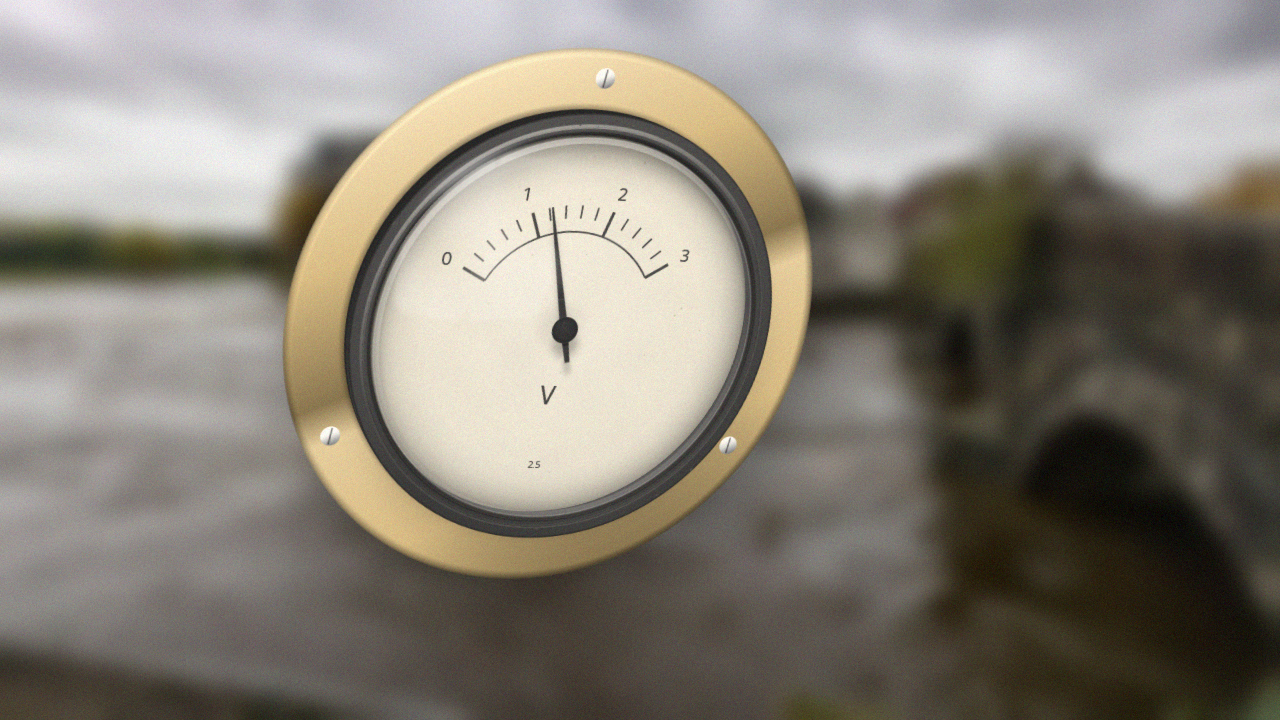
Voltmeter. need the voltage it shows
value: 1.2 V
